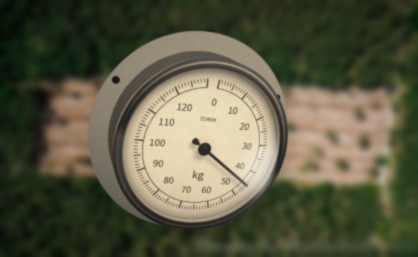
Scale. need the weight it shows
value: 45 kg
